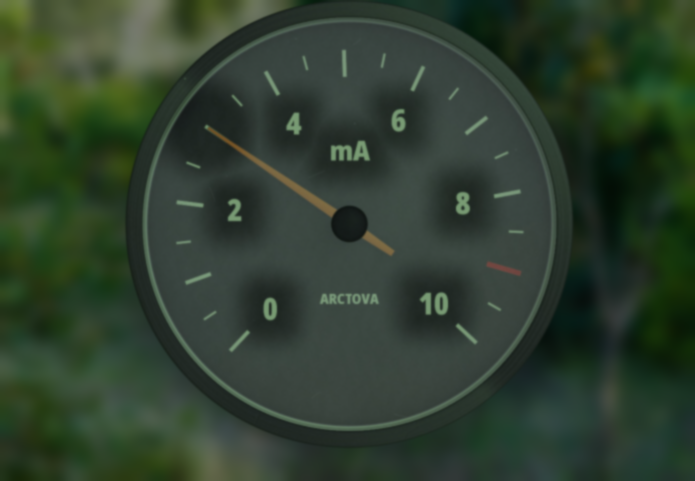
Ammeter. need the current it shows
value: 3 mA
